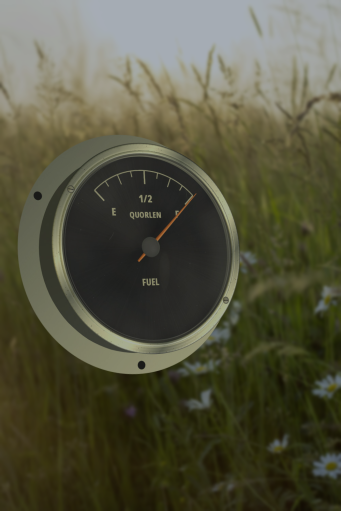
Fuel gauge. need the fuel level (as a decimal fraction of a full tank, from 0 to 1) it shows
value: 1
